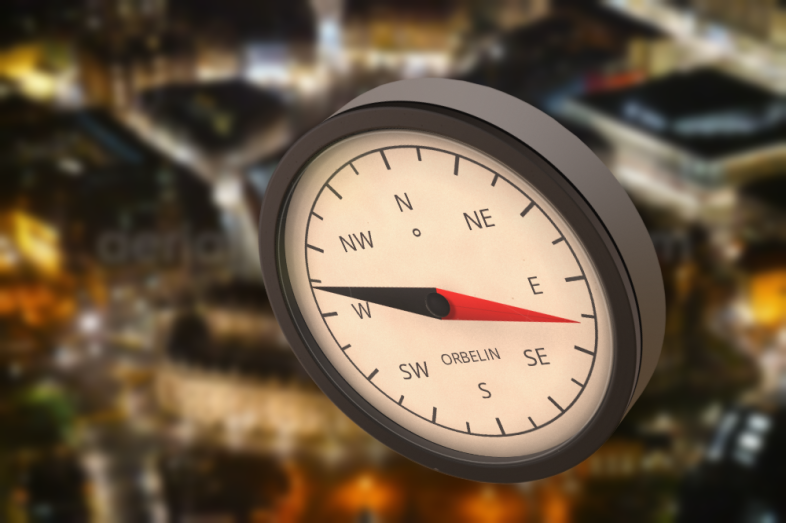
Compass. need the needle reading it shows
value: 105 °
